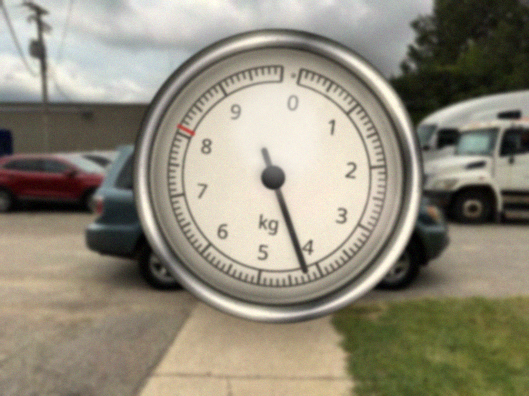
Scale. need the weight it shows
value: 4.2 kg
